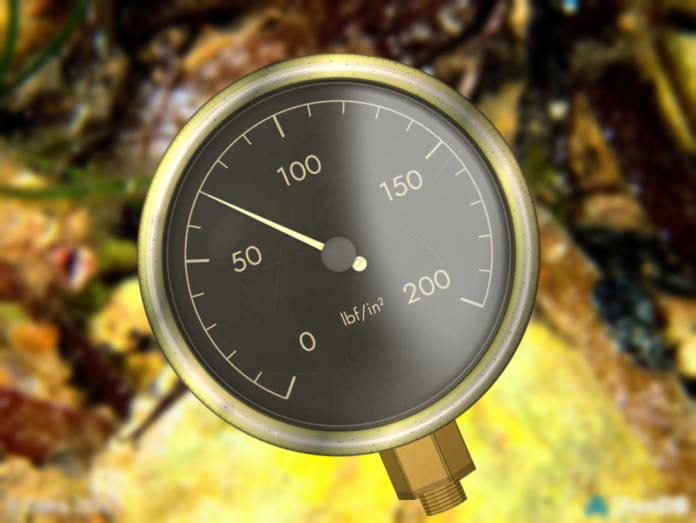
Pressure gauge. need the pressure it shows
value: 70 psi
